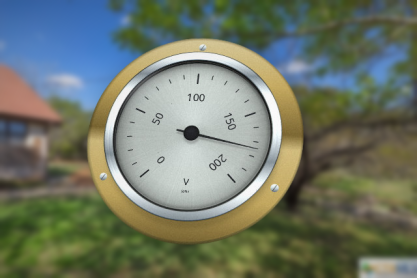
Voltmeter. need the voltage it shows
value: 175 V
